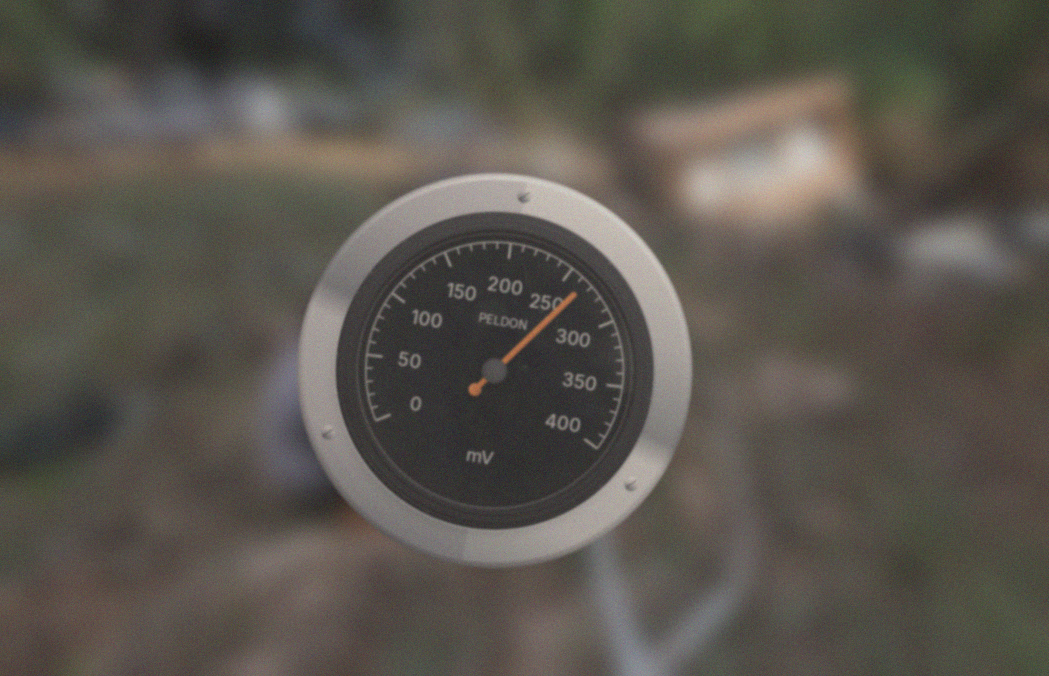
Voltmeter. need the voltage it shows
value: 265 mV
